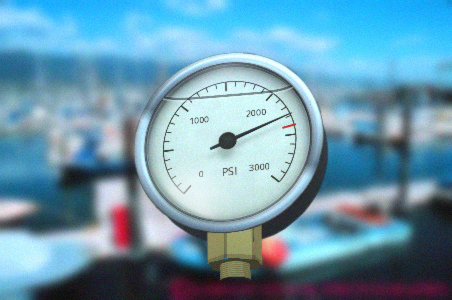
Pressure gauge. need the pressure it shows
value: 2300 psi
